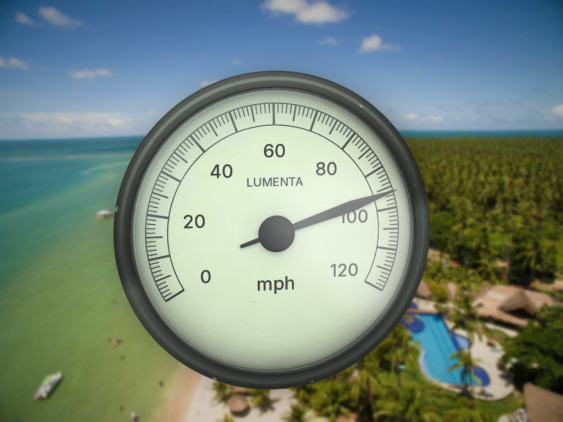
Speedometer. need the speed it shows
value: 96 mph
